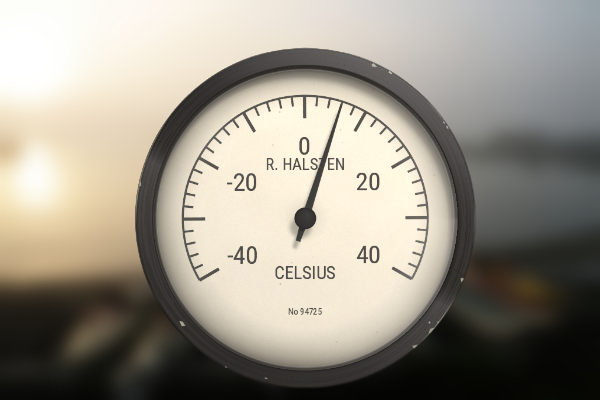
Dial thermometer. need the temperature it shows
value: 6 °C
